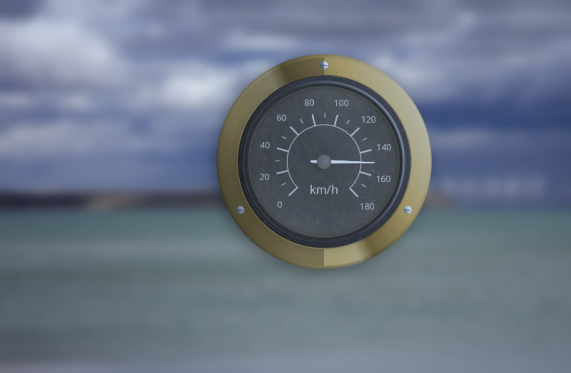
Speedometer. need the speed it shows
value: 150 km/h
